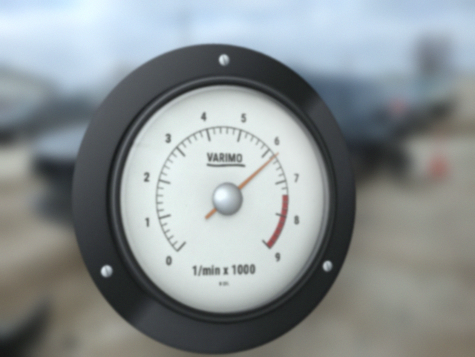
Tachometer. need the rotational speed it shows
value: 6200 rpm
